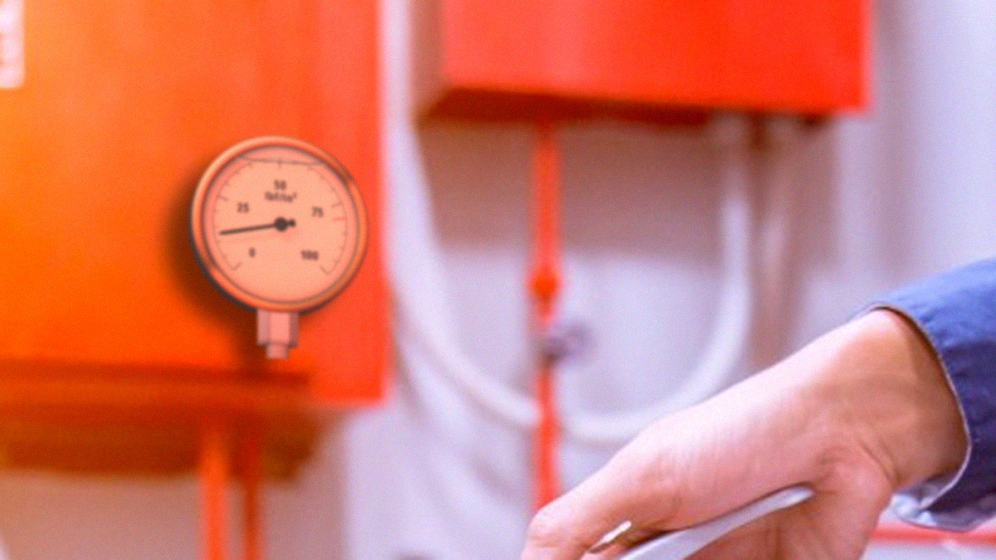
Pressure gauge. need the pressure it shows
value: 12.5 psi
